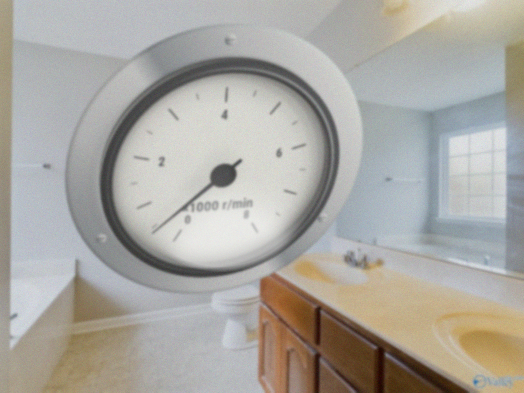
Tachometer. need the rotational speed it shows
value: 500 rpm
